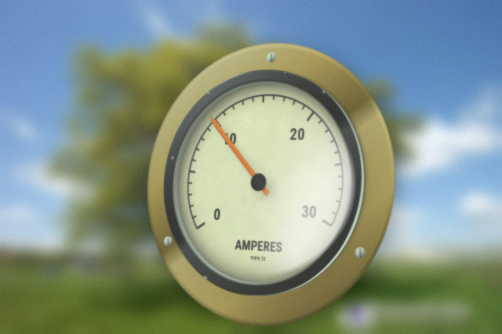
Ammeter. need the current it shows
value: 10 A
